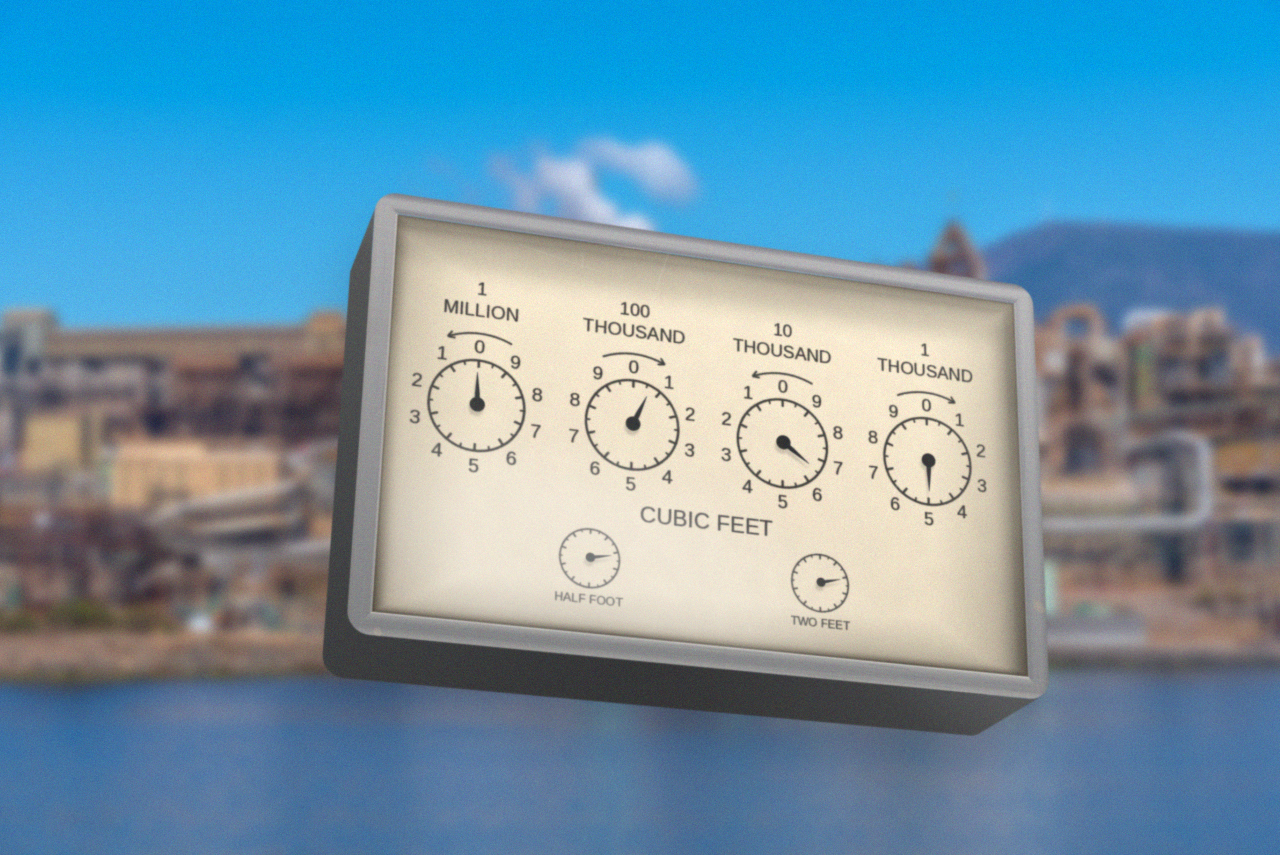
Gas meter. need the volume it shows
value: 6500 ft³
